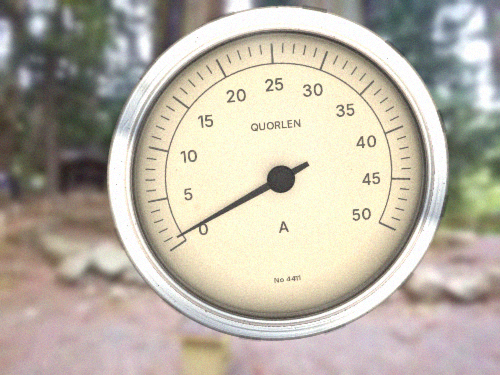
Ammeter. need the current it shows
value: 1 A
